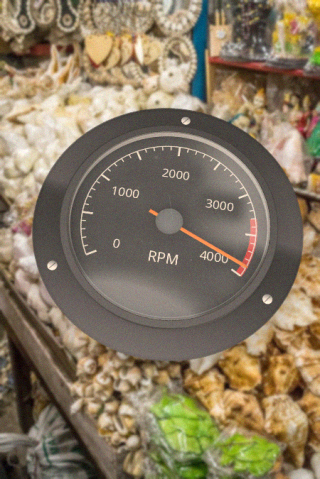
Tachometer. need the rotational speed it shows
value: 3900 rpm
